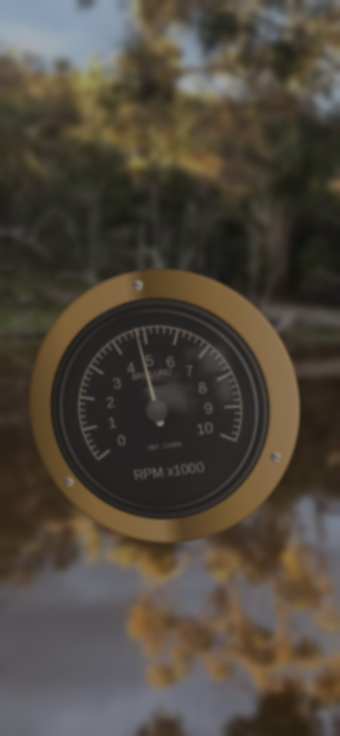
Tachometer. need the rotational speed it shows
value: 4800 rpm
